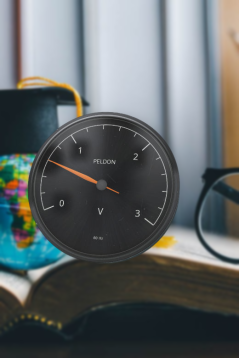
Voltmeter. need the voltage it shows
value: 0.6 V
